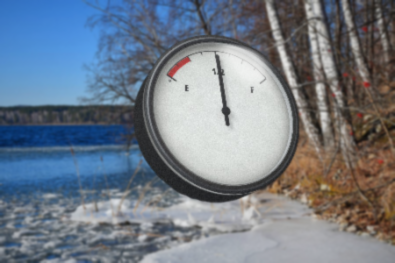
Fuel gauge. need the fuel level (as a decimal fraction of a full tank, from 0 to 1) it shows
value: 0.5
